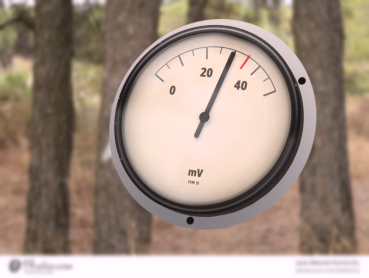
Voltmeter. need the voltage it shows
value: 30 mV
